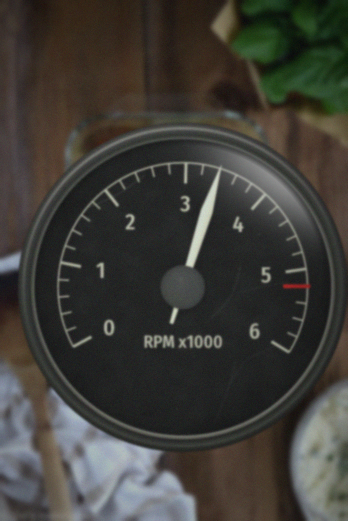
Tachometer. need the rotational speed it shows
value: 3400 rpm
